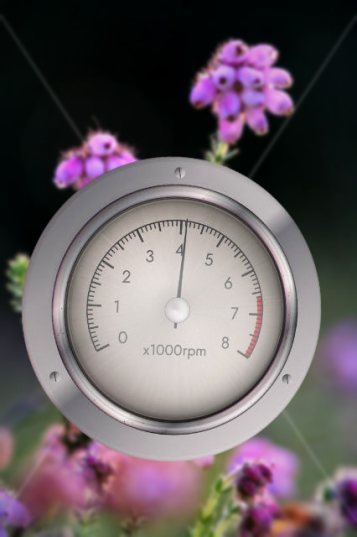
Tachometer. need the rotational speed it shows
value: 4100 rpm
